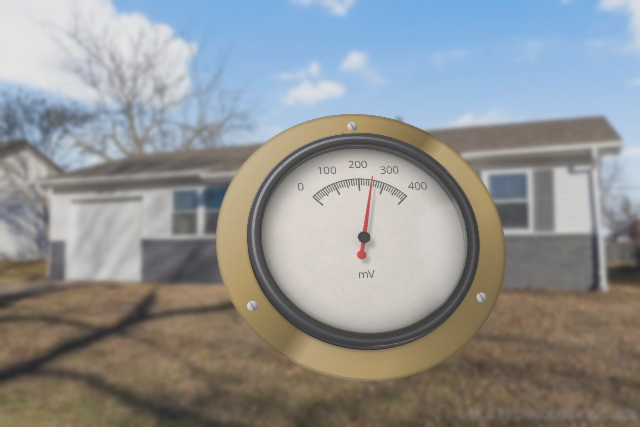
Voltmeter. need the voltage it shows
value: 250 mV
